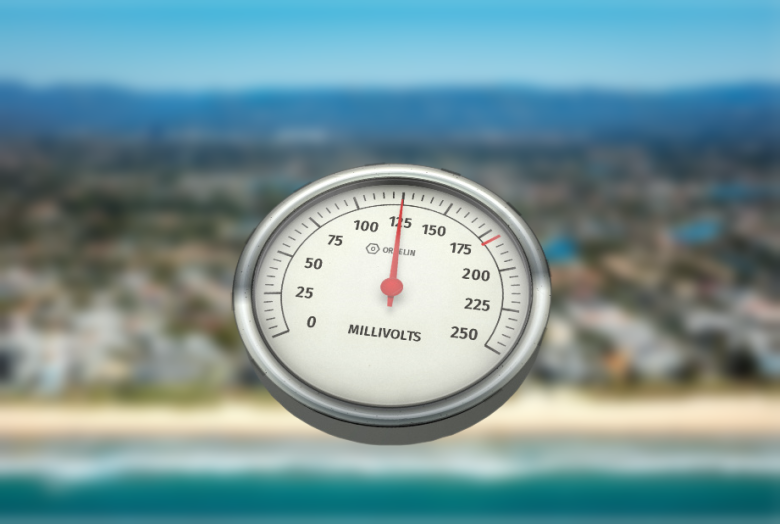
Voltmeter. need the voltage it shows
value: 125 mV
